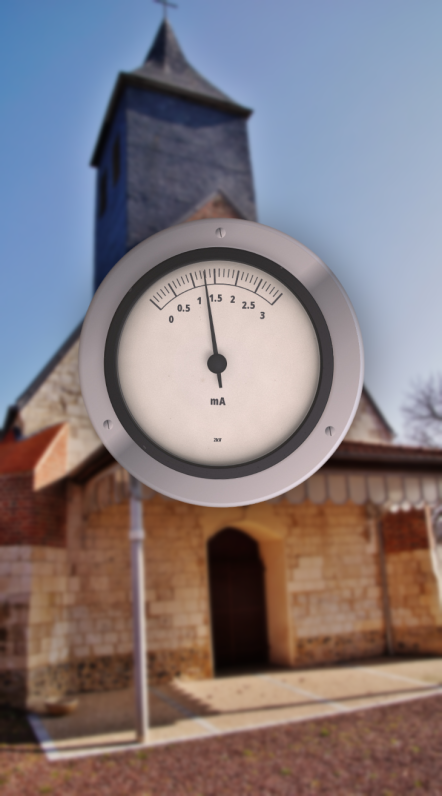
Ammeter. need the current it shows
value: 1.3 mA
